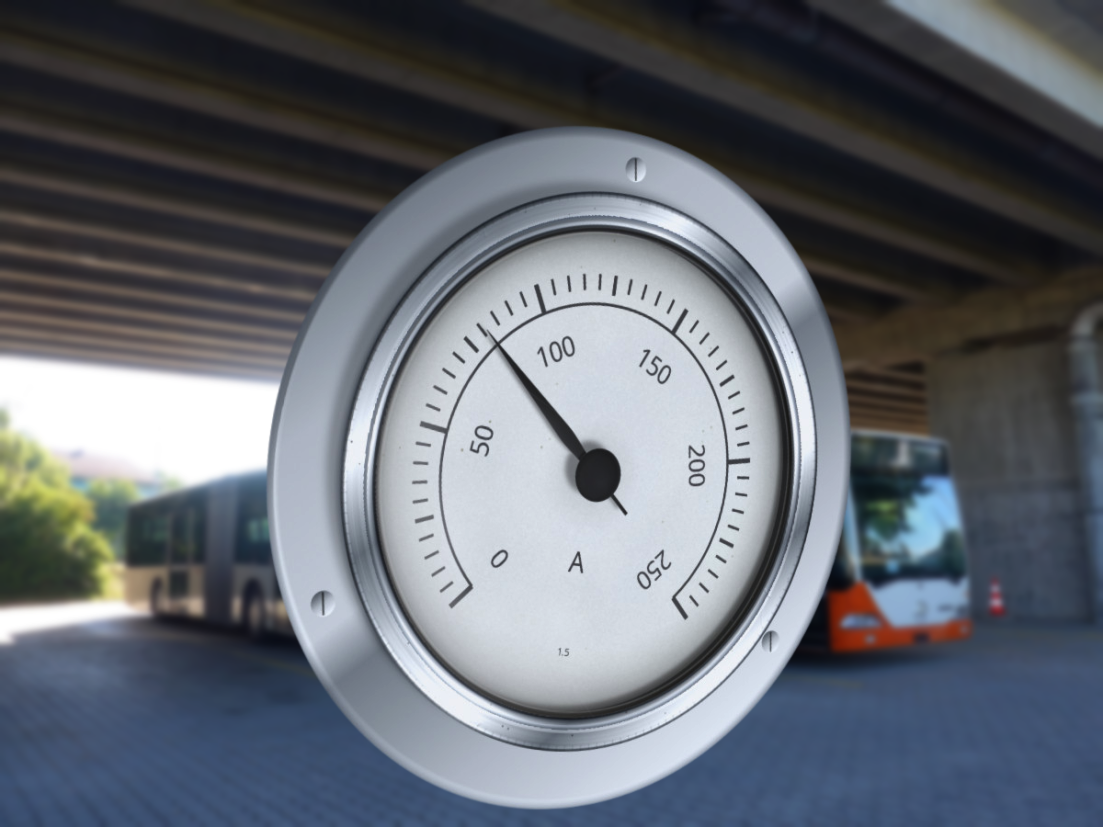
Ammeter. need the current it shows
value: 80 A
